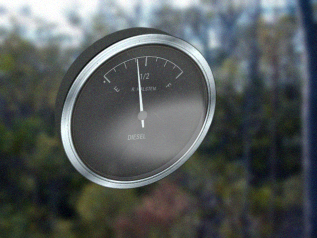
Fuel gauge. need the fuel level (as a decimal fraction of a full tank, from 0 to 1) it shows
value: 0.375
